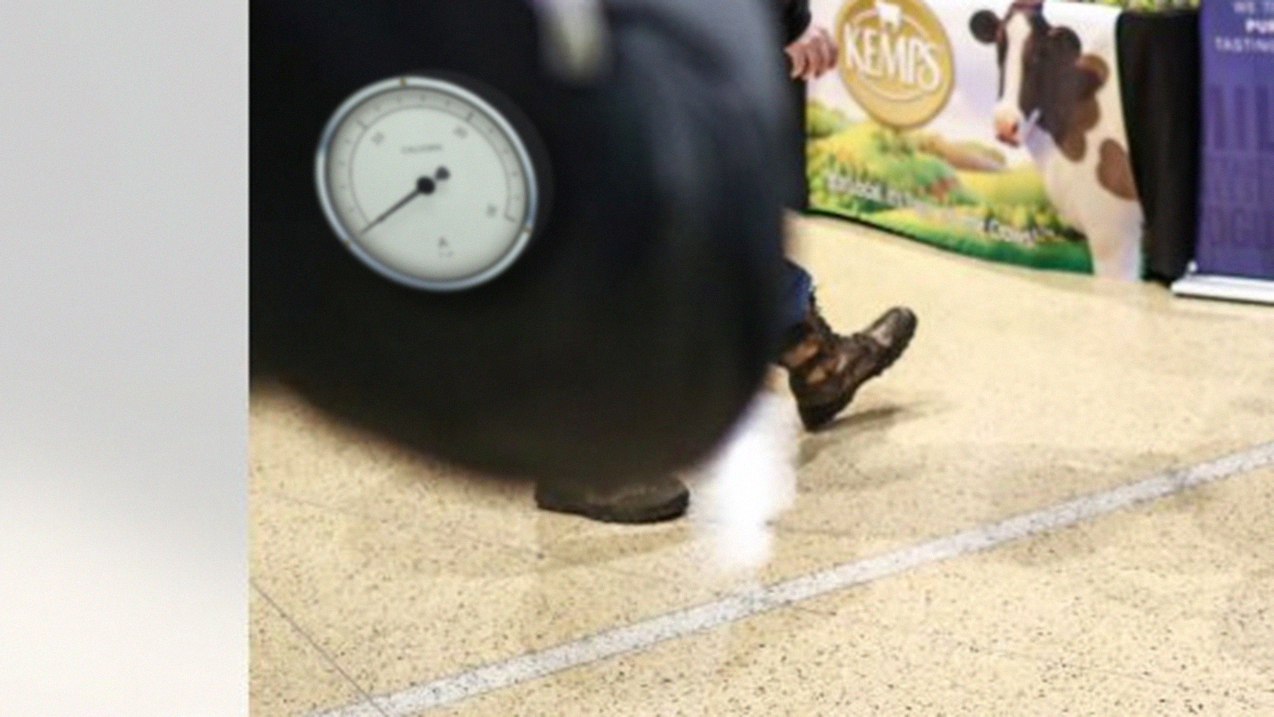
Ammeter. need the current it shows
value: 0 A
